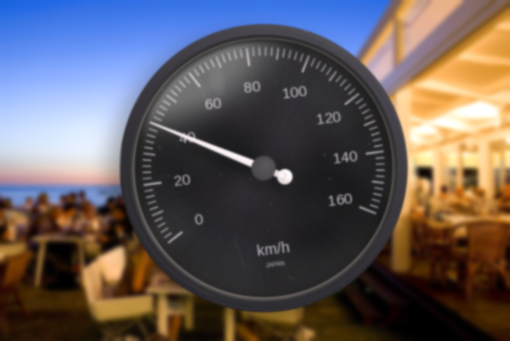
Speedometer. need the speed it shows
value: 40 km/h
